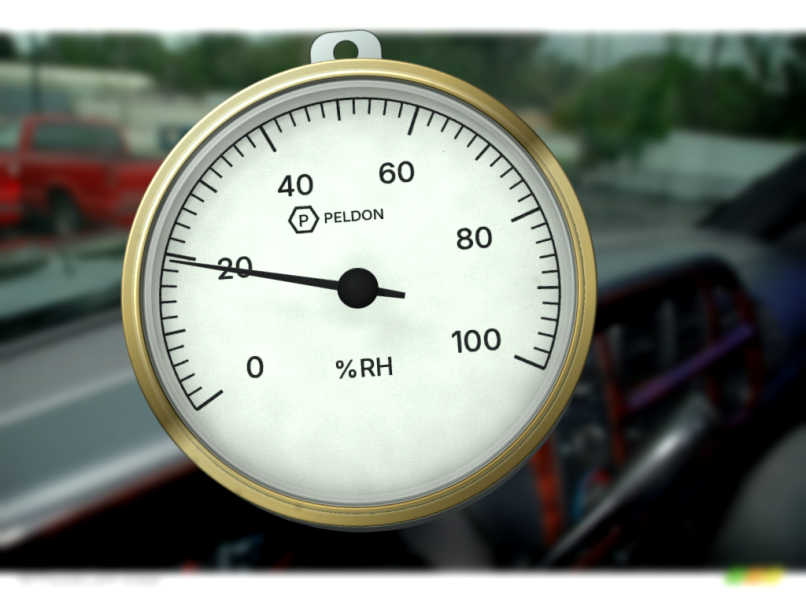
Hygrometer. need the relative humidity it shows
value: 19 %
